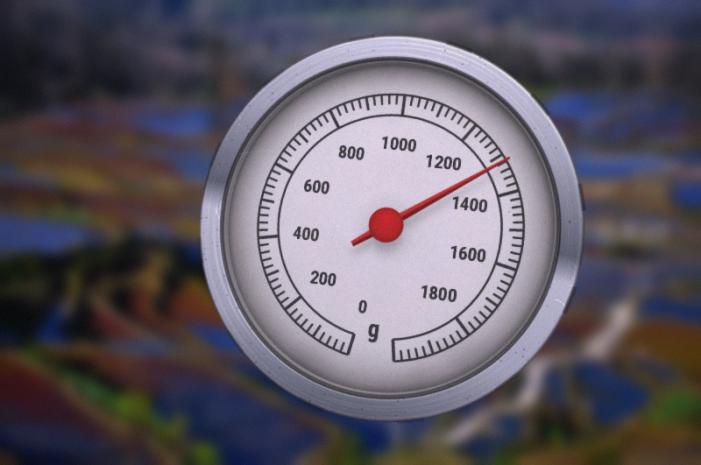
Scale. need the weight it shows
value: 1320 g
